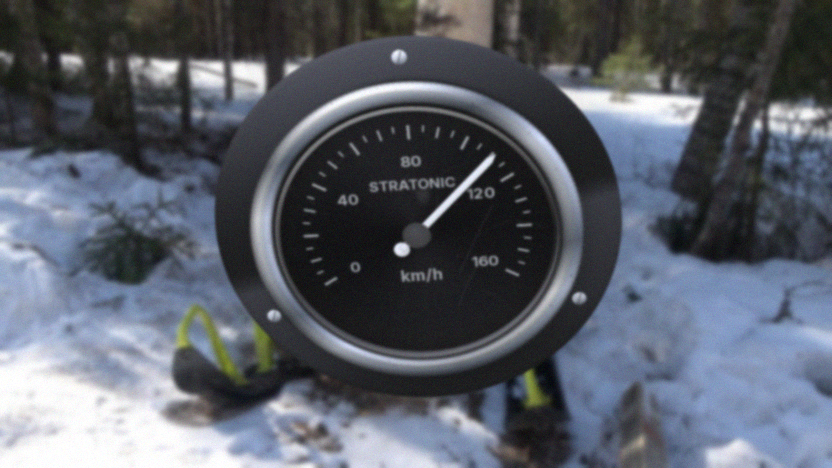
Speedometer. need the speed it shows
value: 110 km/h
